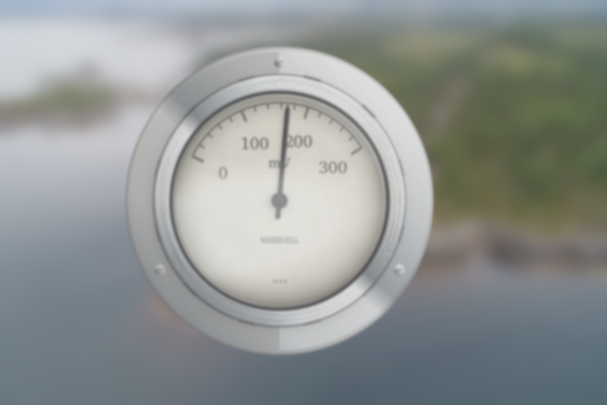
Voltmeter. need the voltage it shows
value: 170 mV
